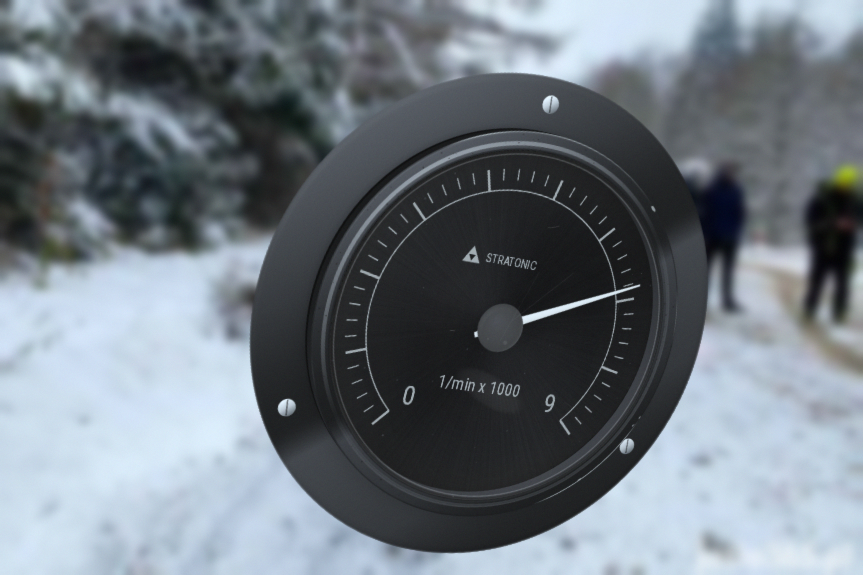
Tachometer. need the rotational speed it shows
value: 6800 rpm
